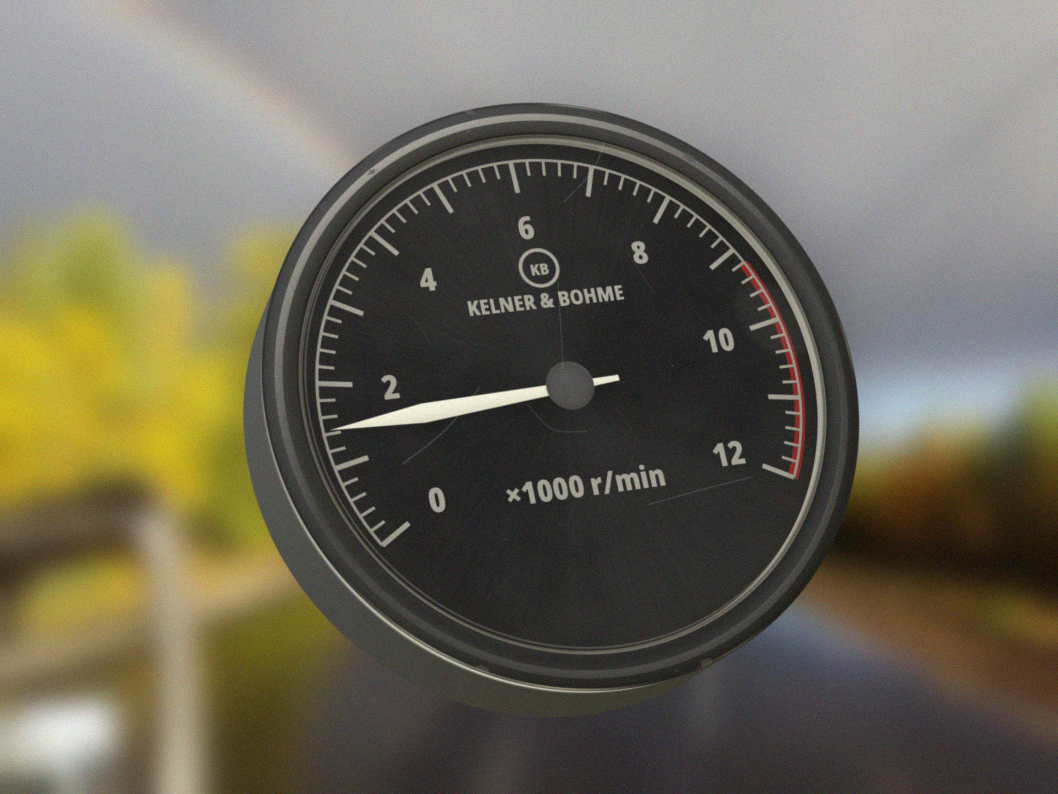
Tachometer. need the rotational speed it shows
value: 1400 rpm
